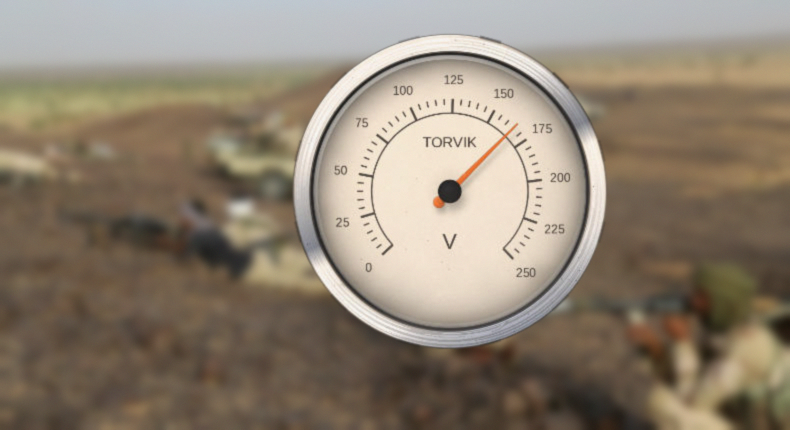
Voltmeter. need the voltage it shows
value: 165 V
